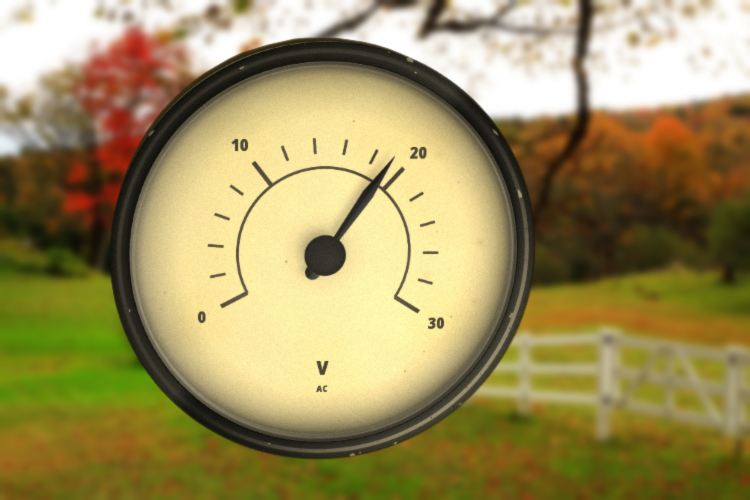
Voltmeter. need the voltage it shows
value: 19 V
